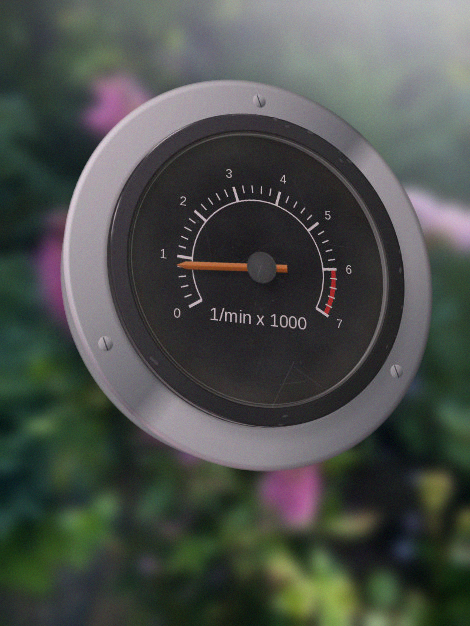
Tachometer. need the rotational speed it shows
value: 800 rpm
